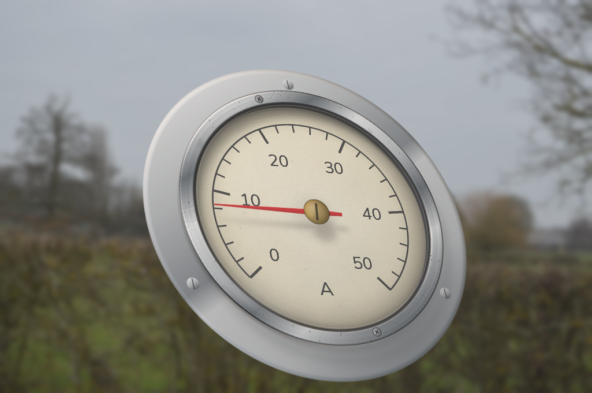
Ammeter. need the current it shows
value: 8 A
